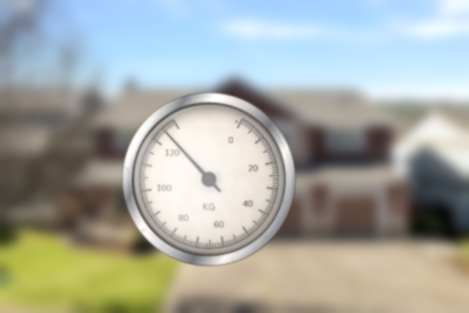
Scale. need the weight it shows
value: 125 kg
